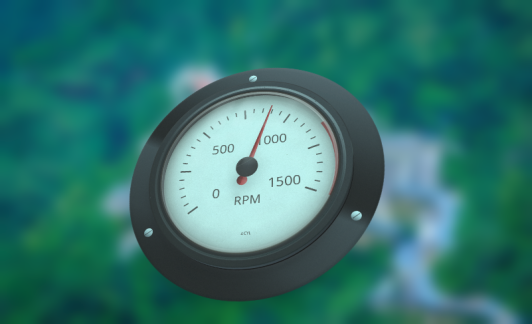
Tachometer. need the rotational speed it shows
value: 900 rpm
